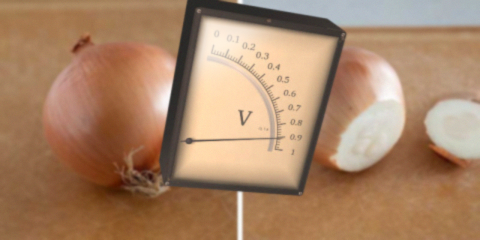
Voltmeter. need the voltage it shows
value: 0.9 V
